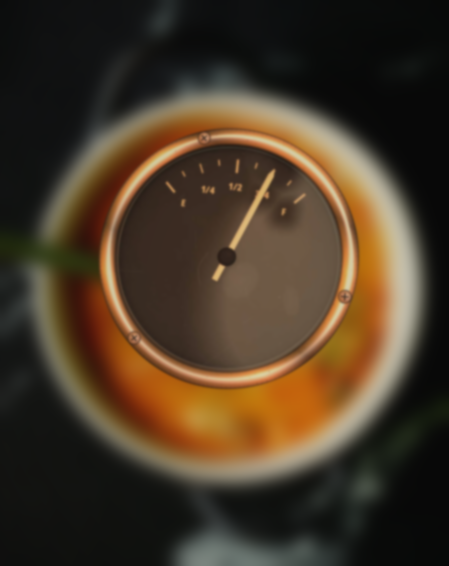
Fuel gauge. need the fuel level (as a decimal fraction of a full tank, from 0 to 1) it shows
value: 0.75
